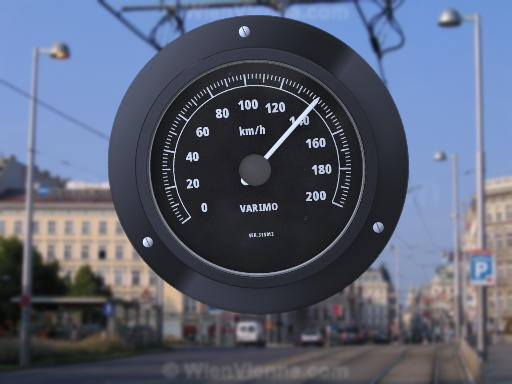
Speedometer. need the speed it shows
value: 140 km/h
